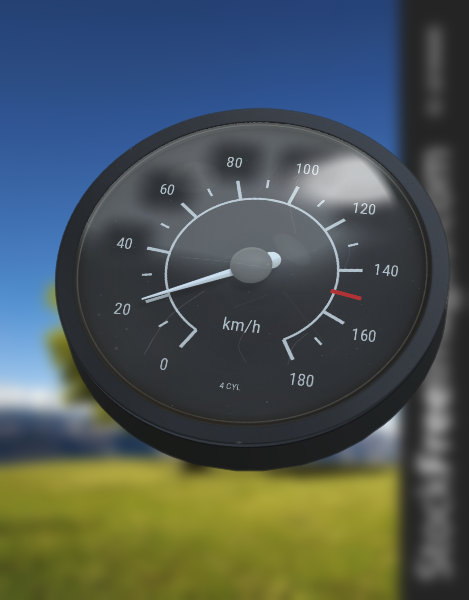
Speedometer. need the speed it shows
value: 20 km/h
